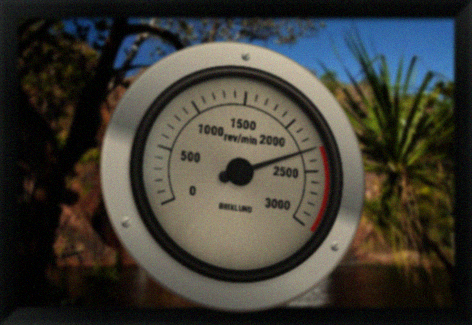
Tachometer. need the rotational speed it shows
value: 2300 rpm
